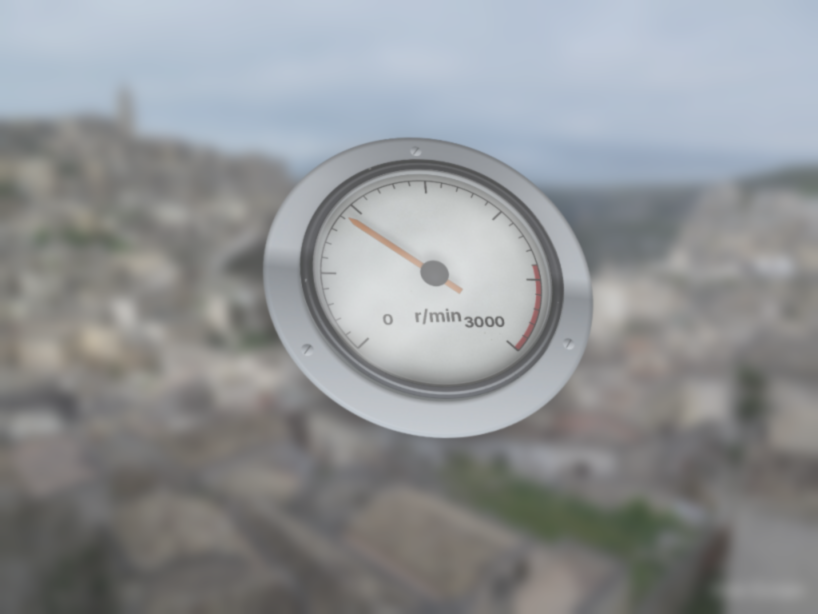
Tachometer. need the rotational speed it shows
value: 900 rpm
